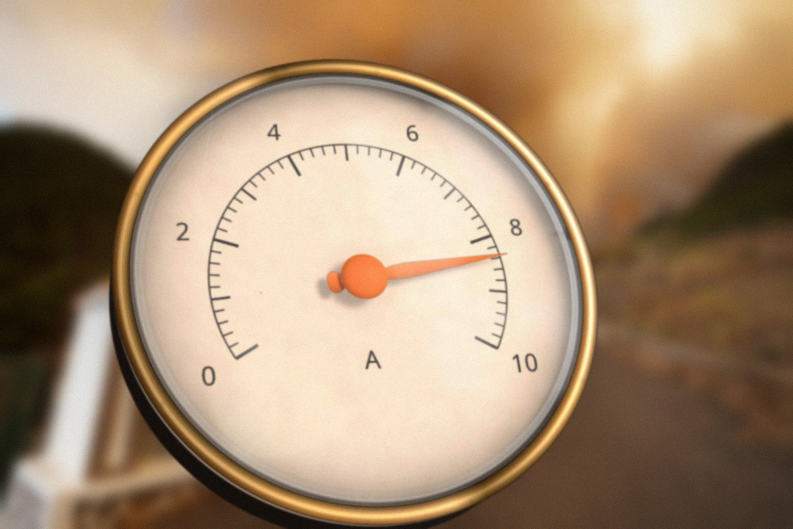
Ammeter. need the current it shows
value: 8.4 A
